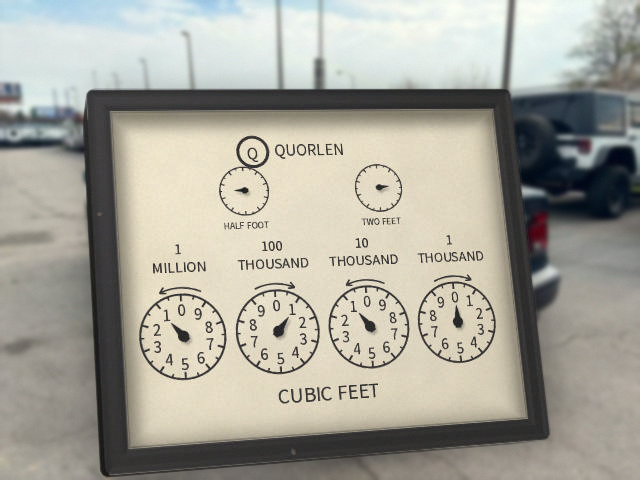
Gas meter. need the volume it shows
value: 111000 ft³
